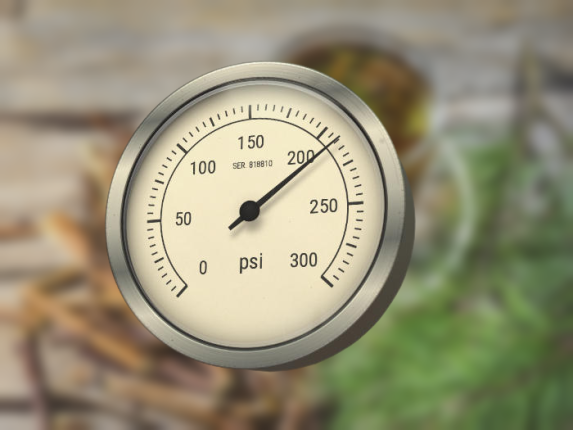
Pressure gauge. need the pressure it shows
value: 210 psi
